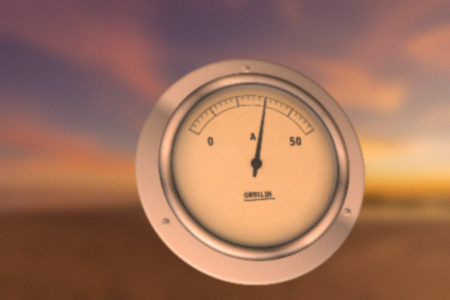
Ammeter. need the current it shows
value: 30 A
